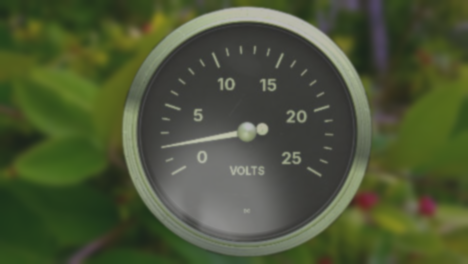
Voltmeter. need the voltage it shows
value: 2 V
